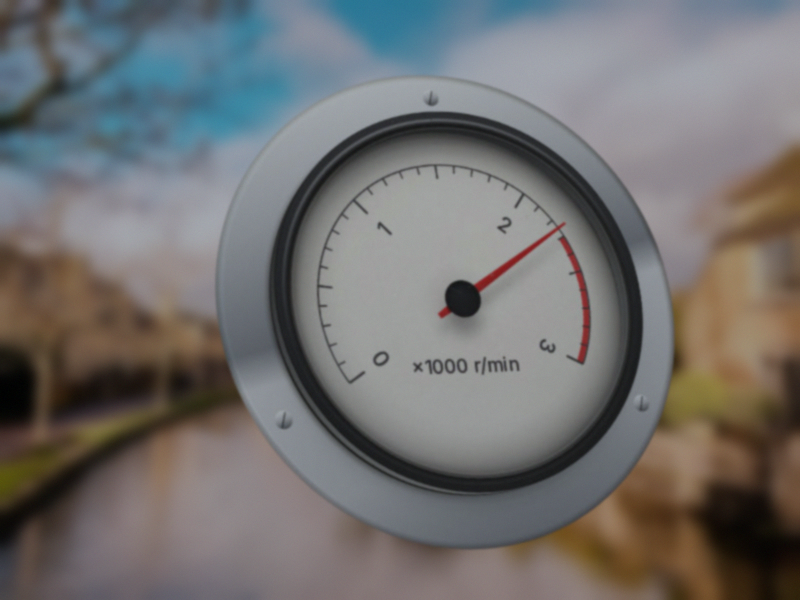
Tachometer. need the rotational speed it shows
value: 2250 rpm
